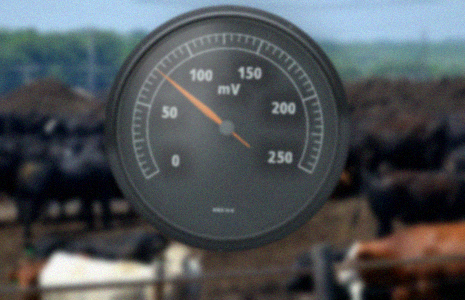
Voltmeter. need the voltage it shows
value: 75 mV
